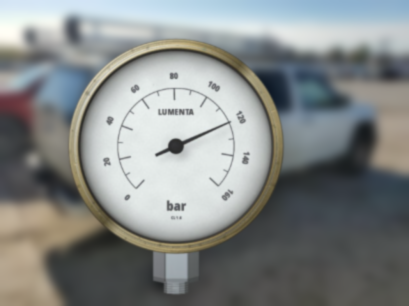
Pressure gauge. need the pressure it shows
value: 120 bar
